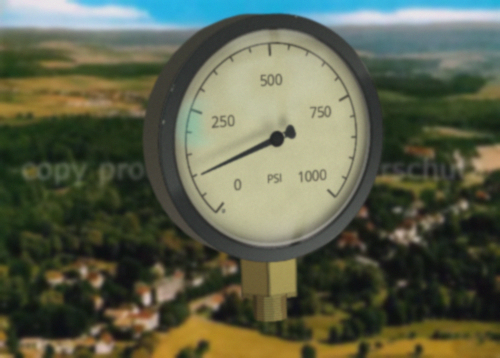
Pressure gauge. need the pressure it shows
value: 100 psi
